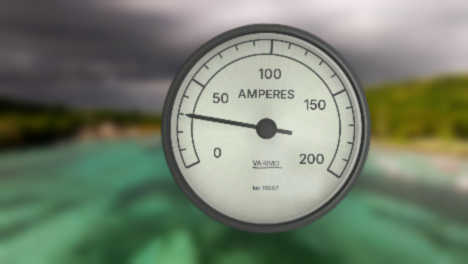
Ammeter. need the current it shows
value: 30 A
